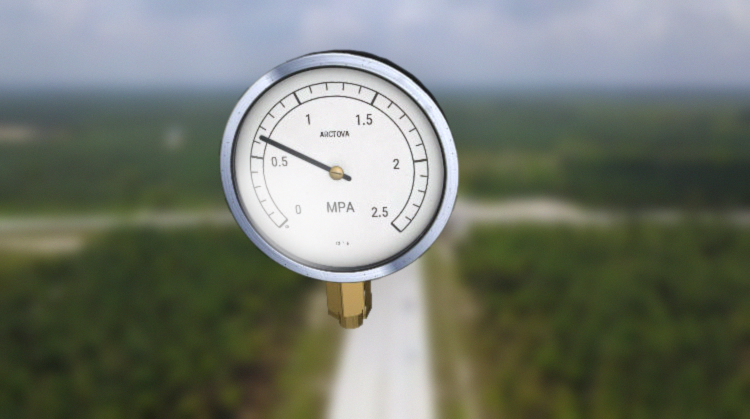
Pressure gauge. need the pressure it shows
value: 0.65 MPa
